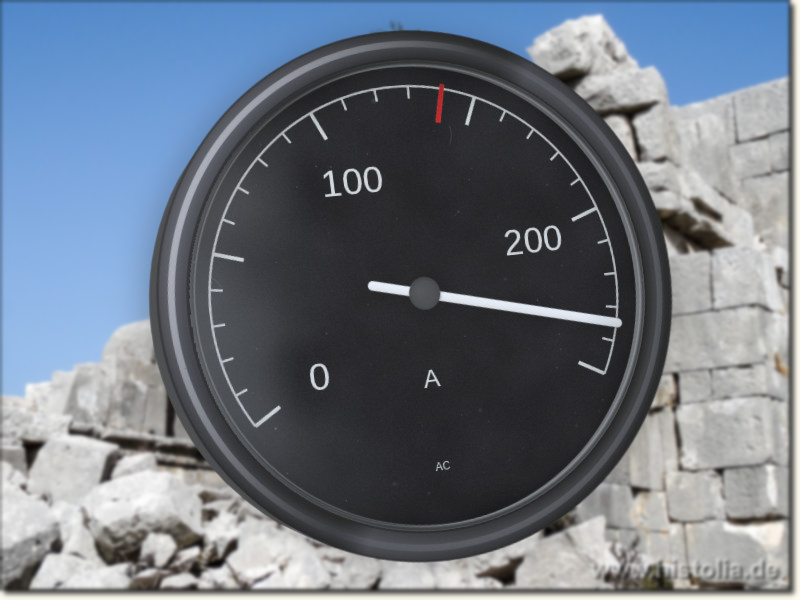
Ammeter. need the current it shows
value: 235 A
